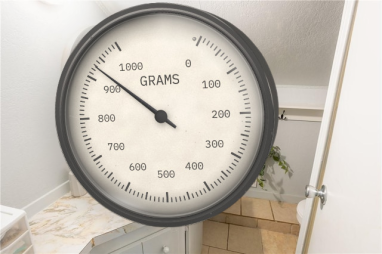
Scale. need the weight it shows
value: 930 g
